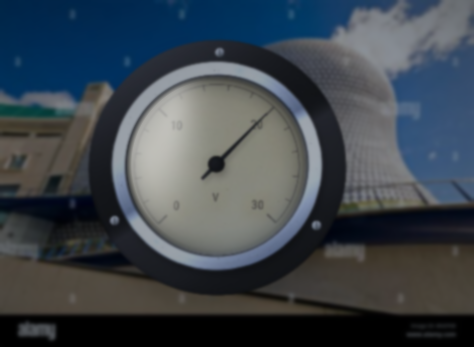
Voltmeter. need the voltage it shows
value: 20 V
